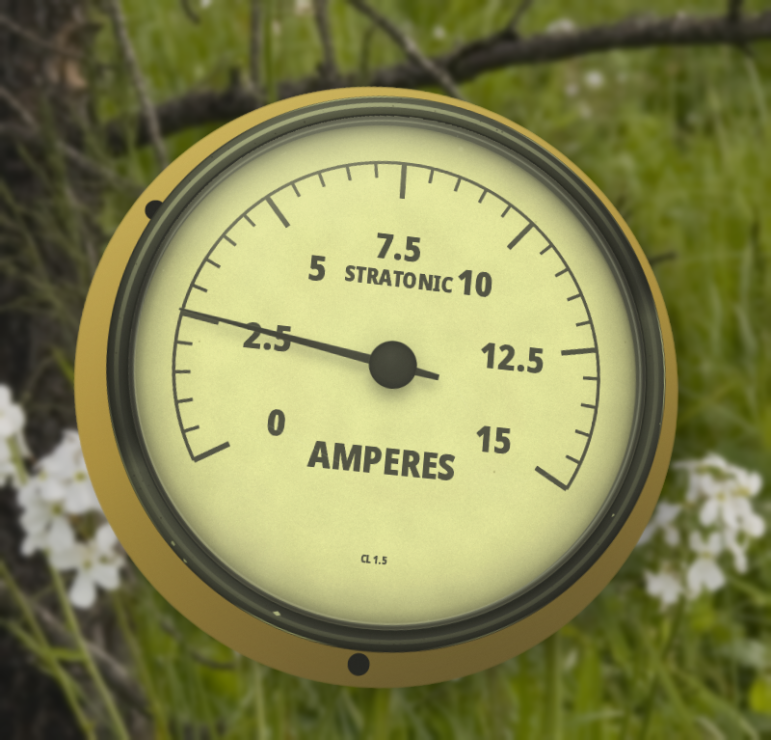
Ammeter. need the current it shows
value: 2.5 A
